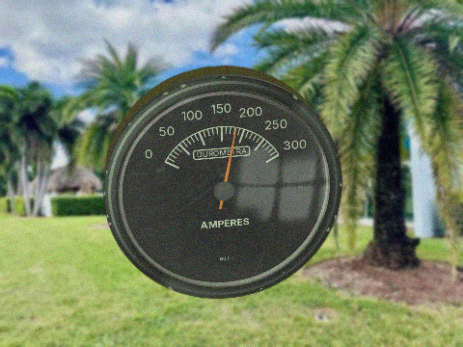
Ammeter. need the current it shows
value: 180 A
